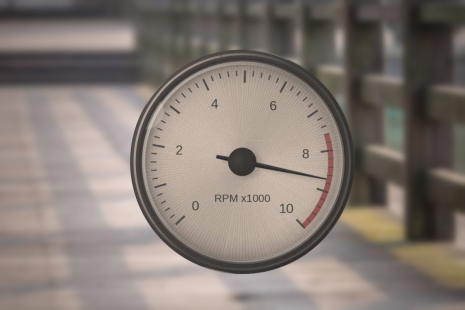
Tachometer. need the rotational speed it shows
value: 8700 rpm
